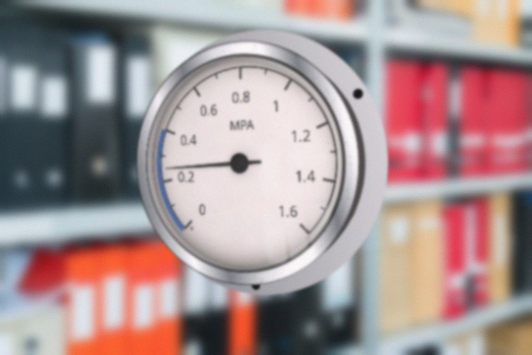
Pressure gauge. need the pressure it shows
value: 0.25 MPa
